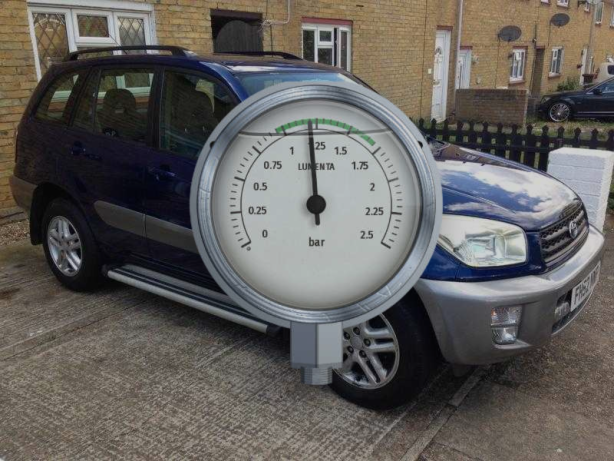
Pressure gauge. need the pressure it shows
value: 1.2 bar
